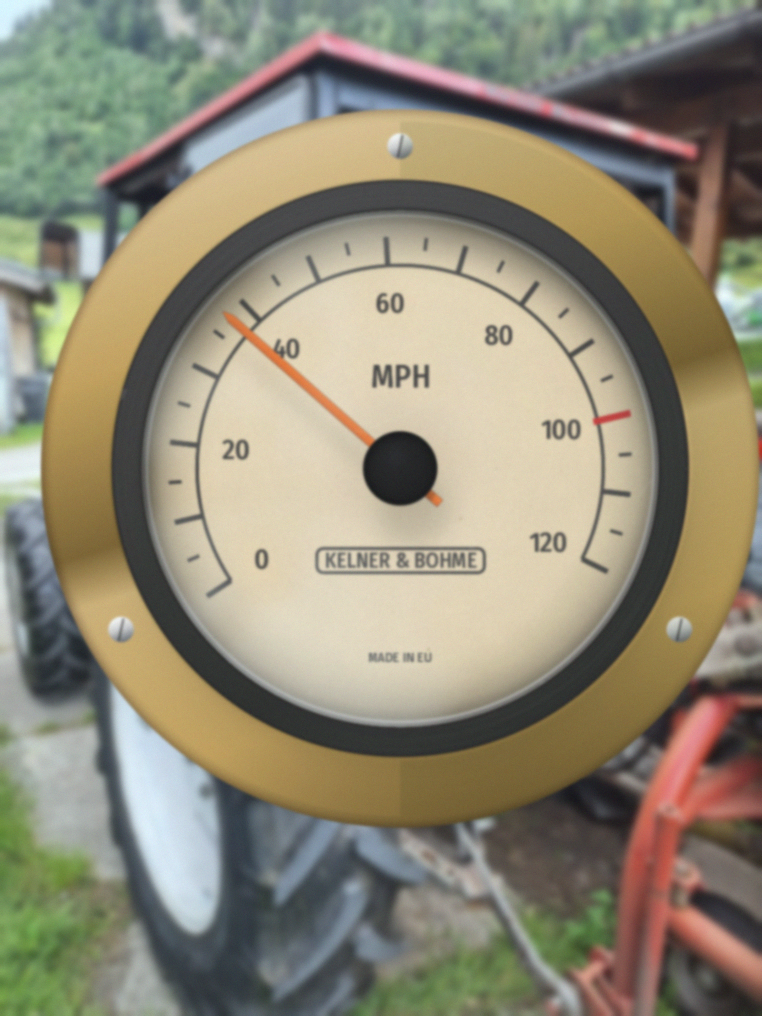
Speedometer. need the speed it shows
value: 37.5 mph
